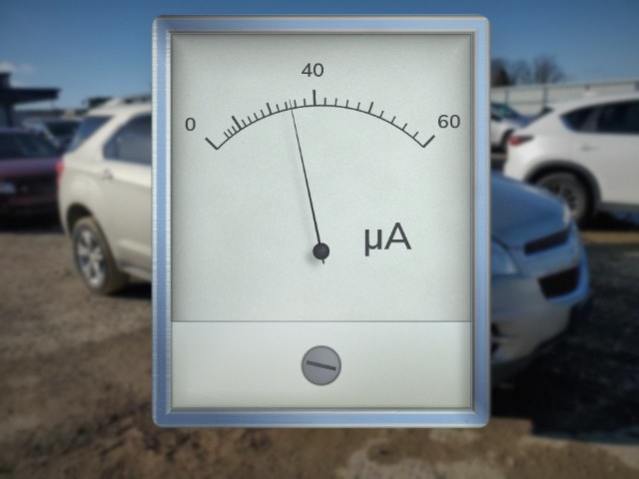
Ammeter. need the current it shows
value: 35 µA
